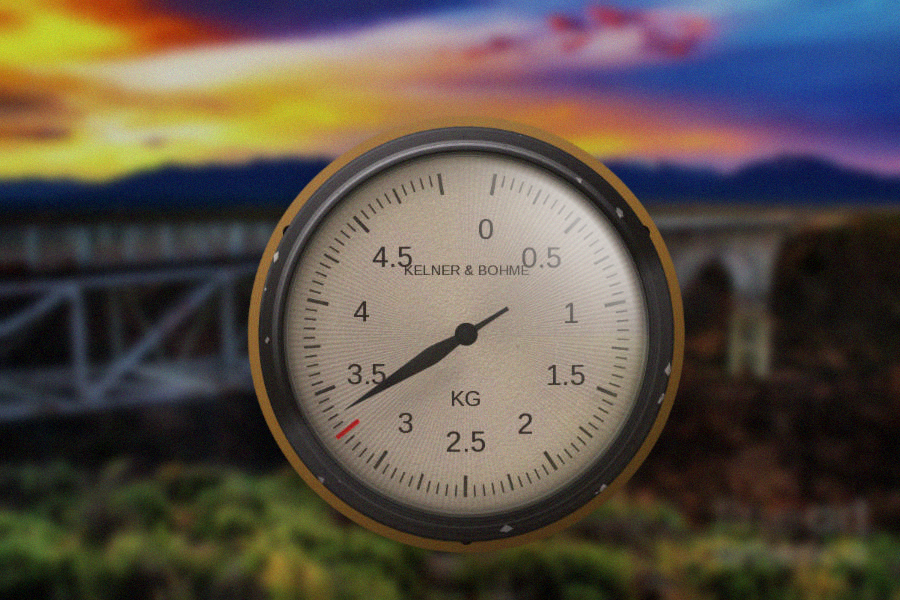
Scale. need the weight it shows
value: 3.35 kg
